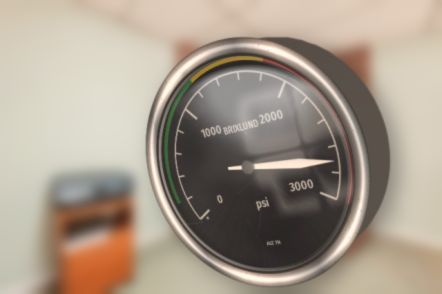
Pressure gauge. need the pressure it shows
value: 2700 psi
